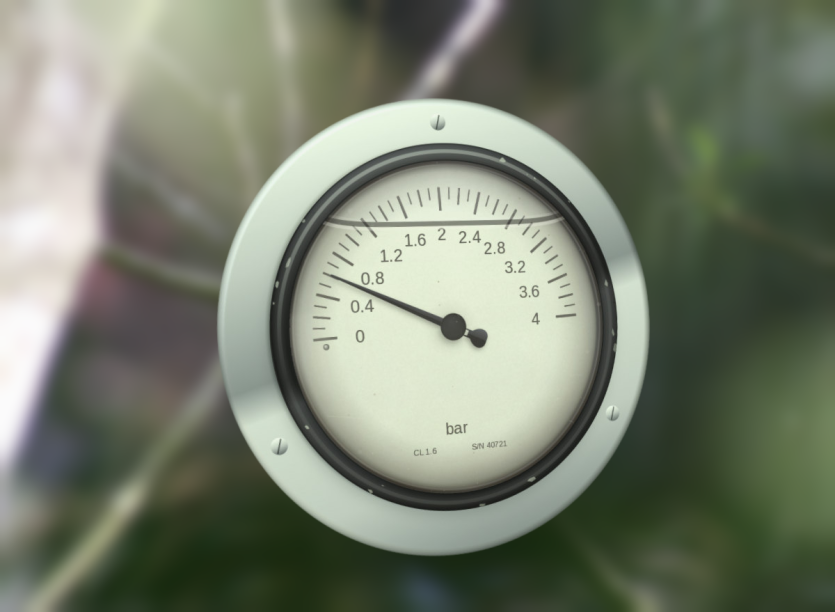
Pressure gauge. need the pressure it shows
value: 0.6 bar
